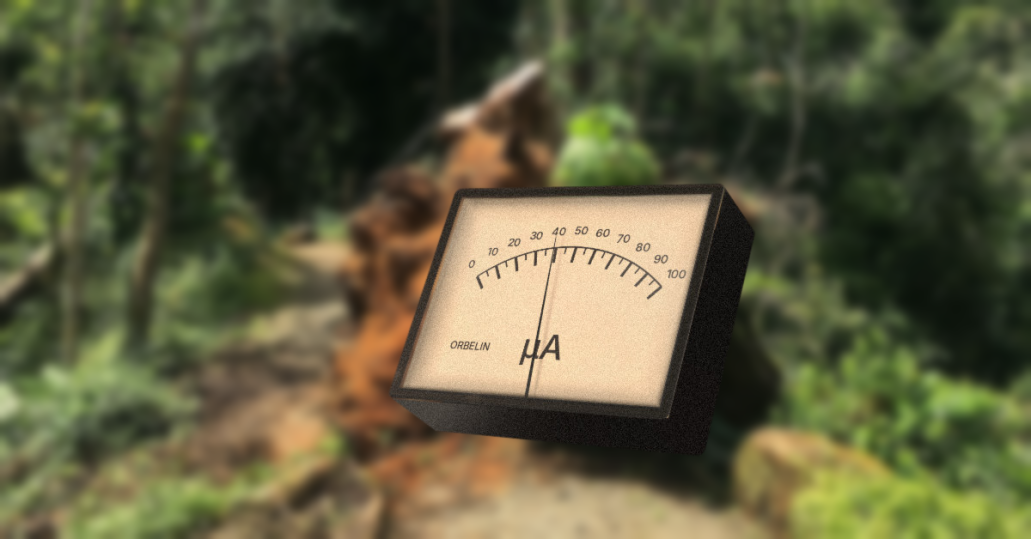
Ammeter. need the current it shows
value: 40 µA
